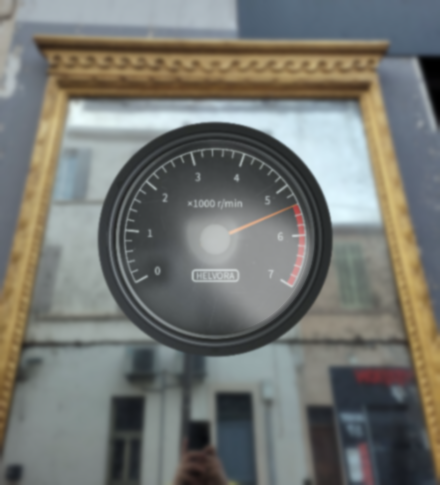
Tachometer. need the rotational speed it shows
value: 5400 rpm
